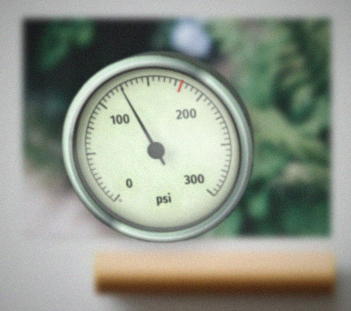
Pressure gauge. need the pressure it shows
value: 125 psi
